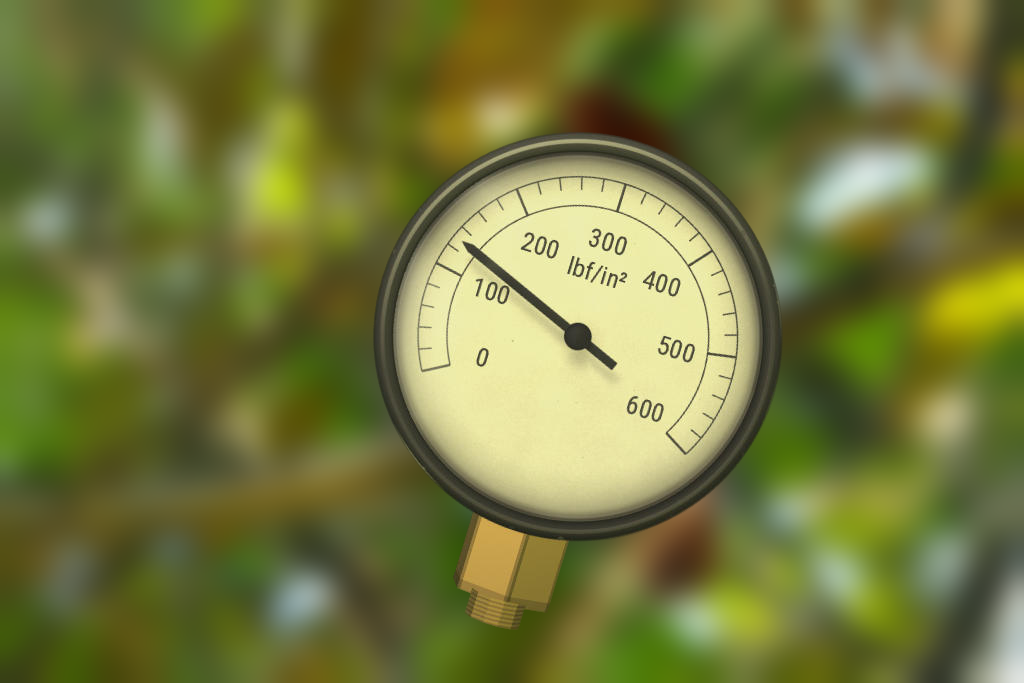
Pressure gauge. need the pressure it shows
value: 130 psi
